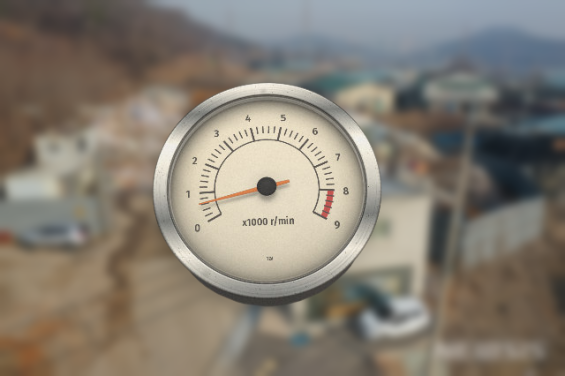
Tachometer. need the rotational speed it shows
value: 600 rpm
